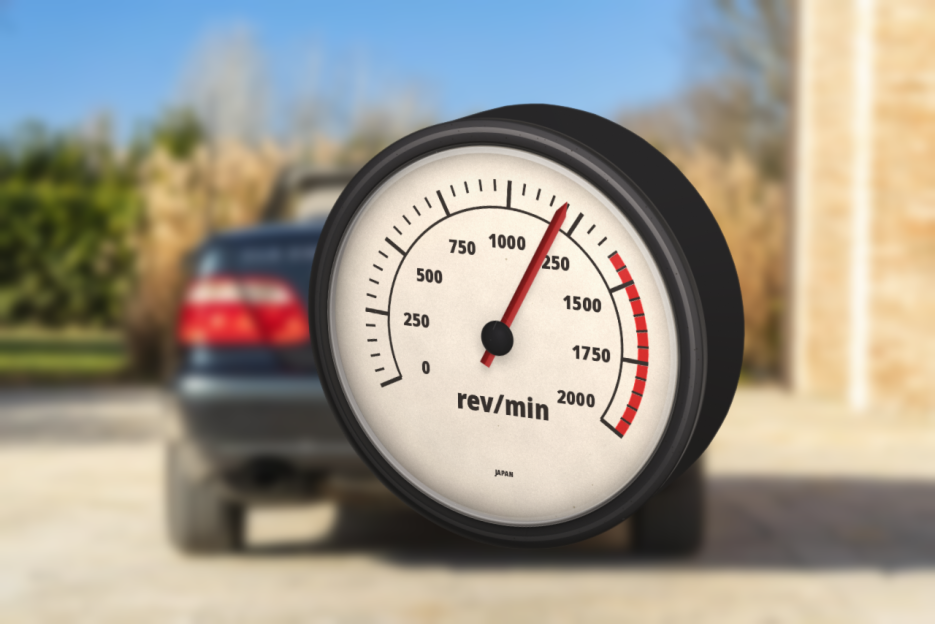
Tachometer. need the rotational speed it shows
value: 1200 rpm
